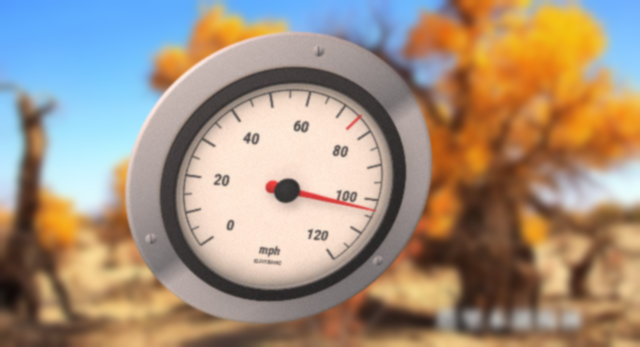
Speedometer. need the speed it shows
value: 102.5 mph
